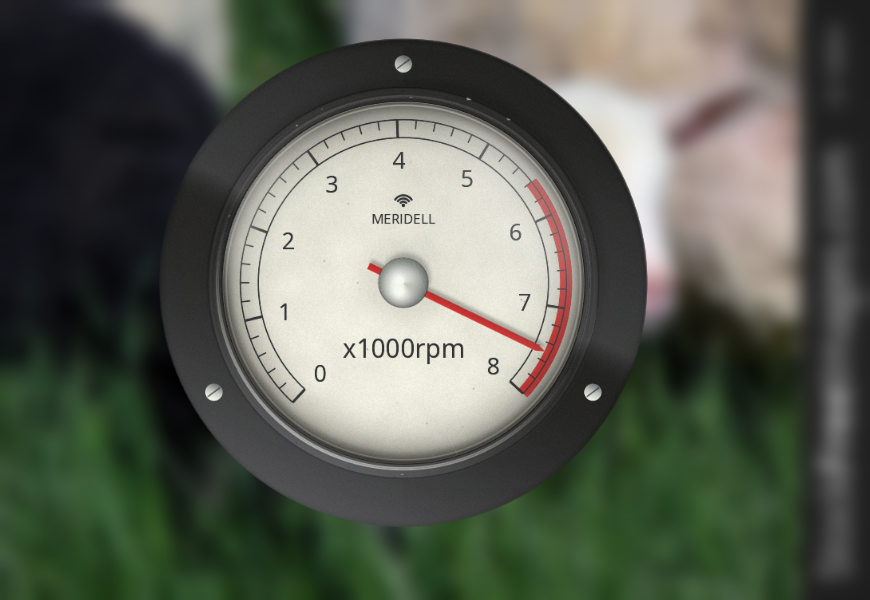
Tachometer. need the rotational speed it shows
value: 7500 rpm
